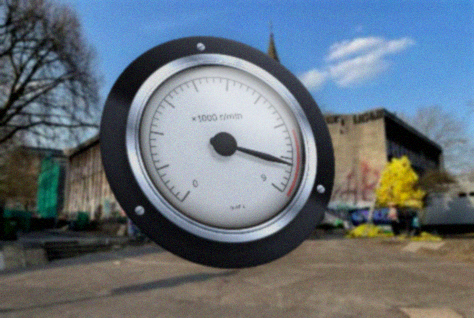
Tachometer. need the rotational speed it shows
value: 8200 rpm
